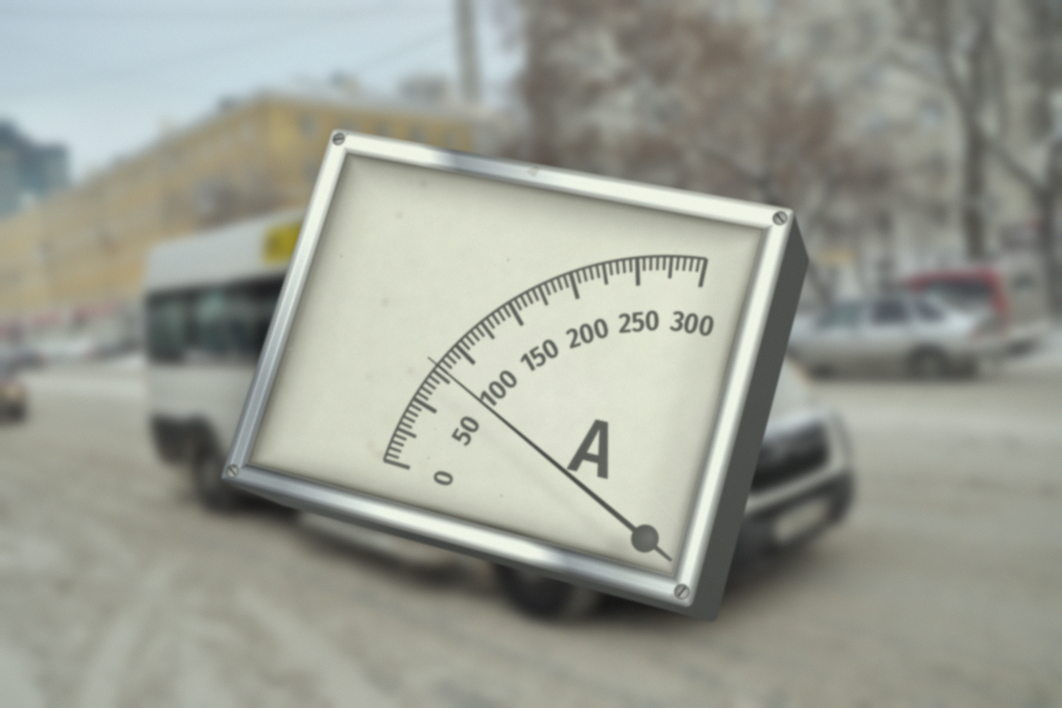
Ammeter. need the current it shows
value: 80 A
